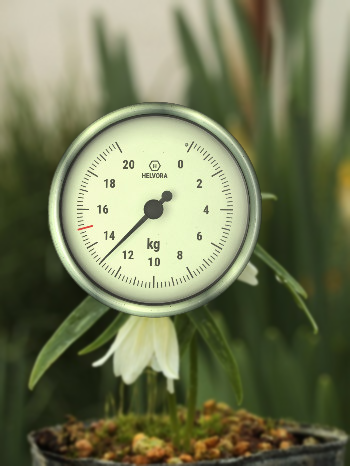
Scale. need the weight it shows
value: 13 kg
